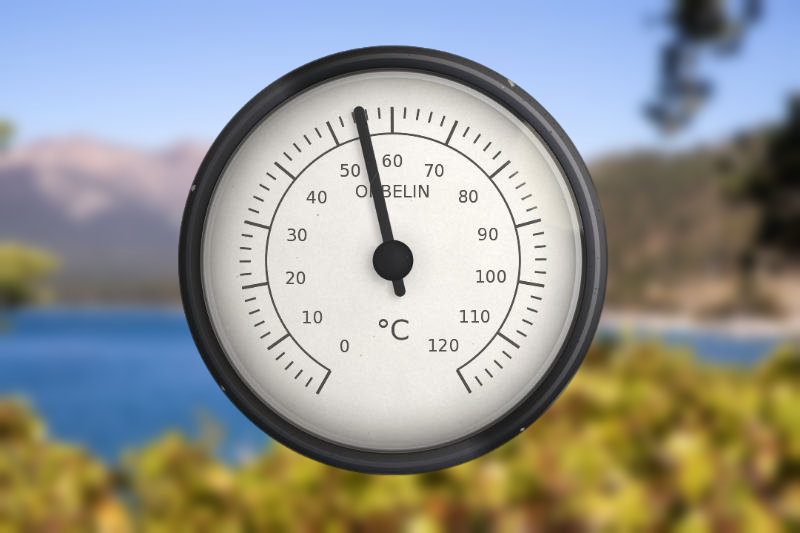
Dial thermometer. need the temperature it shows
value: 55 °C
